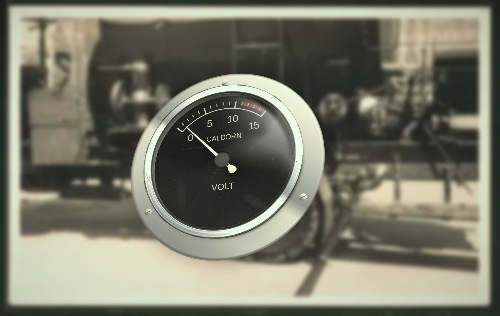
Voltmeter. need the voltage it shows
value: 1 V
